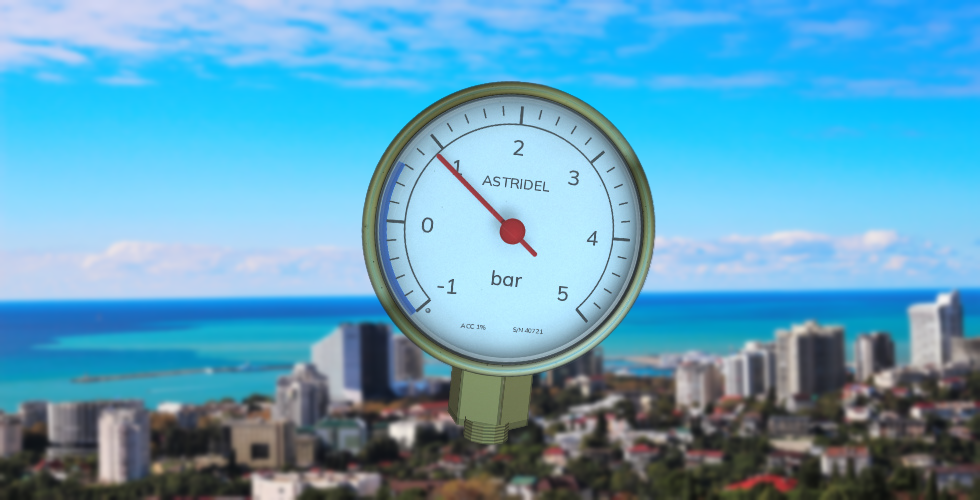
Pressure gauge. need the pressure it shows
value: 0.9 bar
